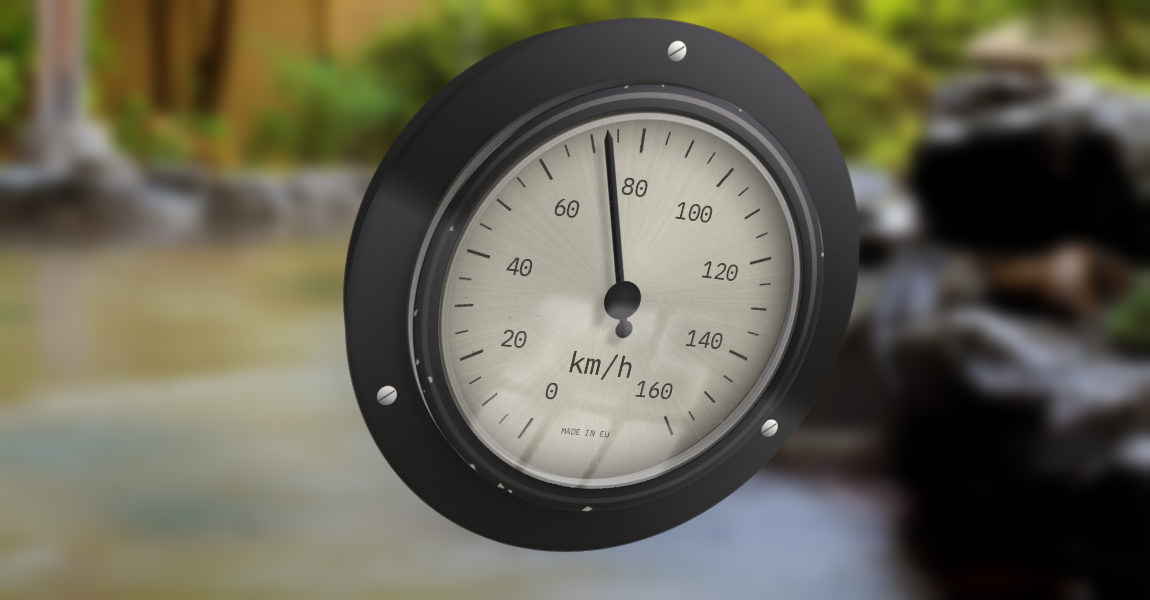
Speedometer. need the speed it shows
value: 72.5 km/h
